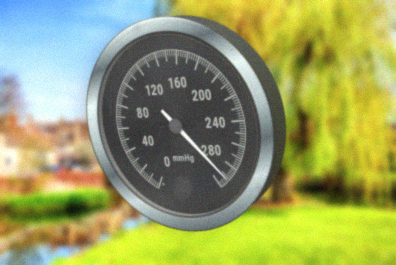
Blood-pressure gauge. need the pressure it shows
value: 290 mmHg
